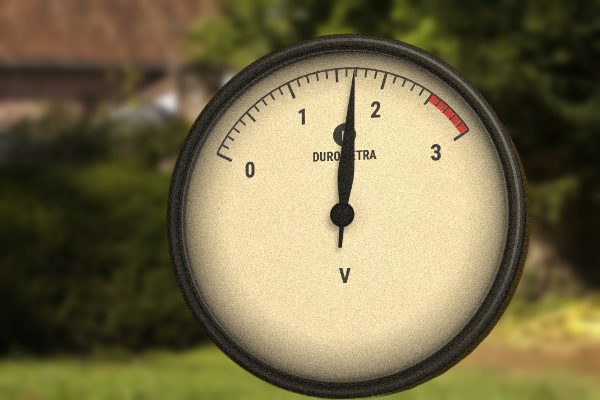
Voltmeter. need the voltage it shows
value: 1.7 V
